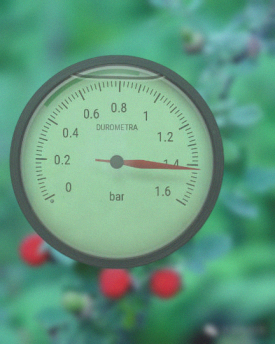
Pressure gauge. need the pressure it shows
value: 1.42 bar
